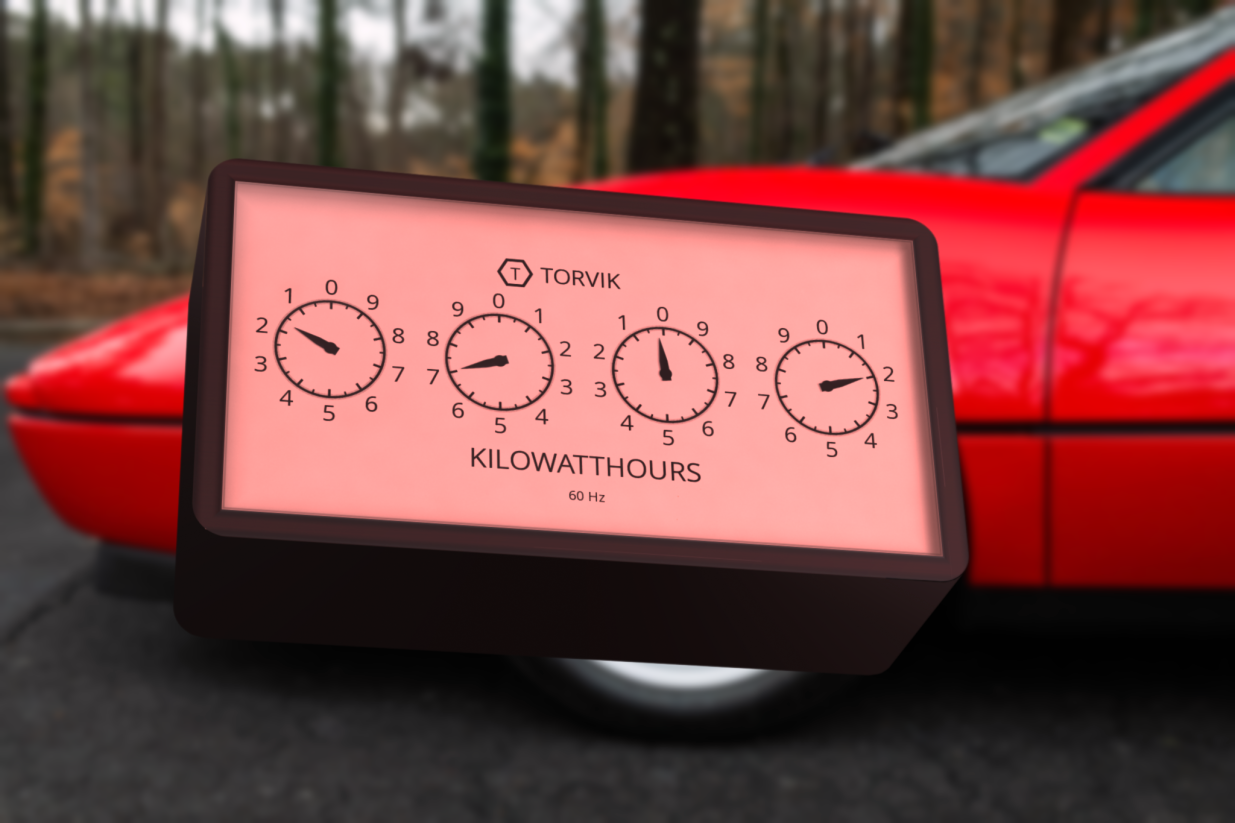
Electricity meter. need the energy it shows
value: 1702 kWh
